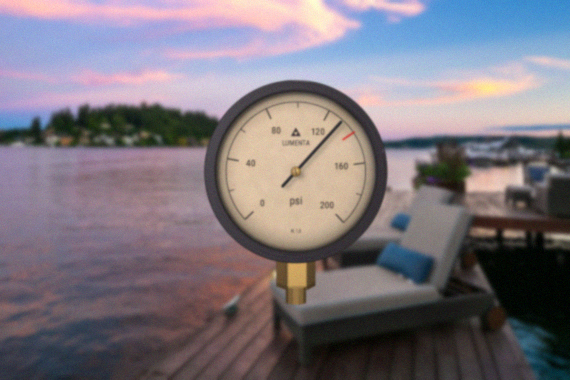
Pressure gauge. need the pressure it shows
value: 130 psi
